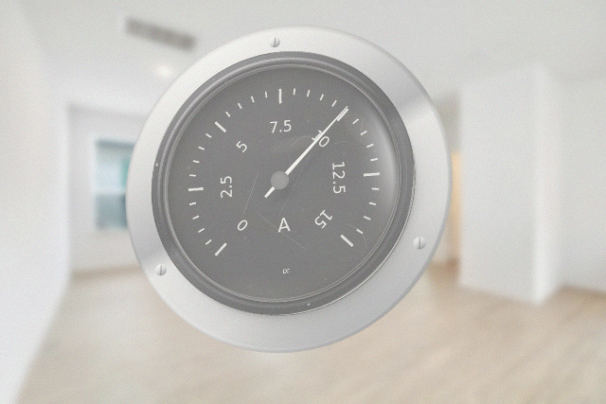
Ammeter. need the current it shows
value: 10 A
